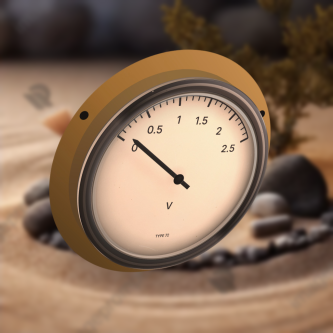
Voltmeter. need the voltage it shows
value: 0.1 V
